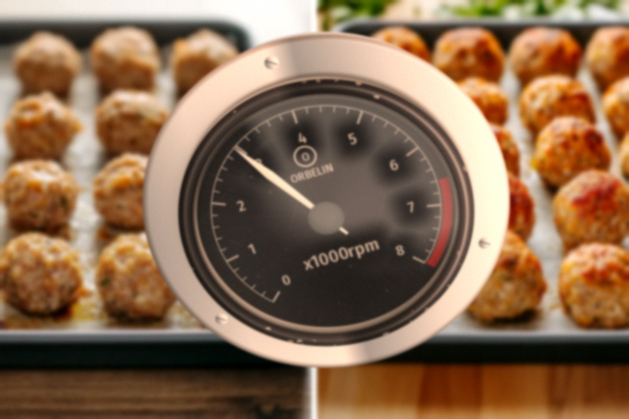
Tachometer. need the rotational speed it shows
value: 3000 rpm
